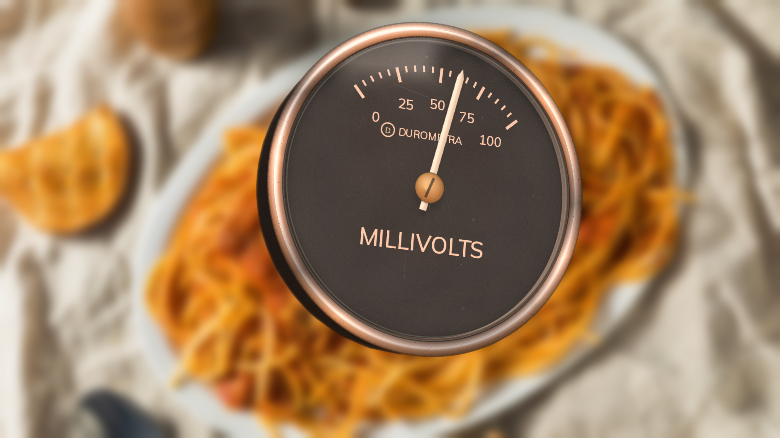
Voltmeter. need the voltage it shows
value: 60 mV
